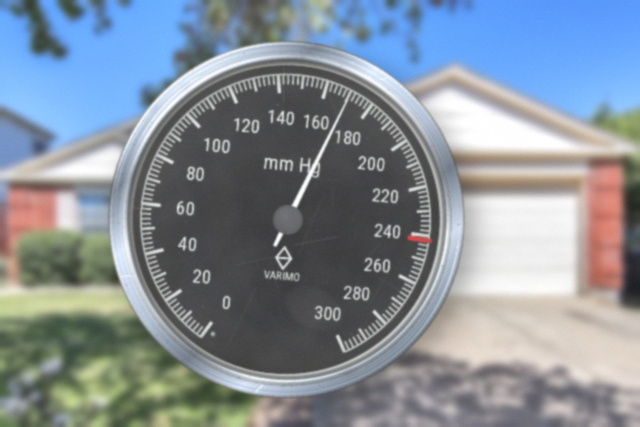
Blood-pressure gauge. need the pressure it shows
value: 170 mmHg
